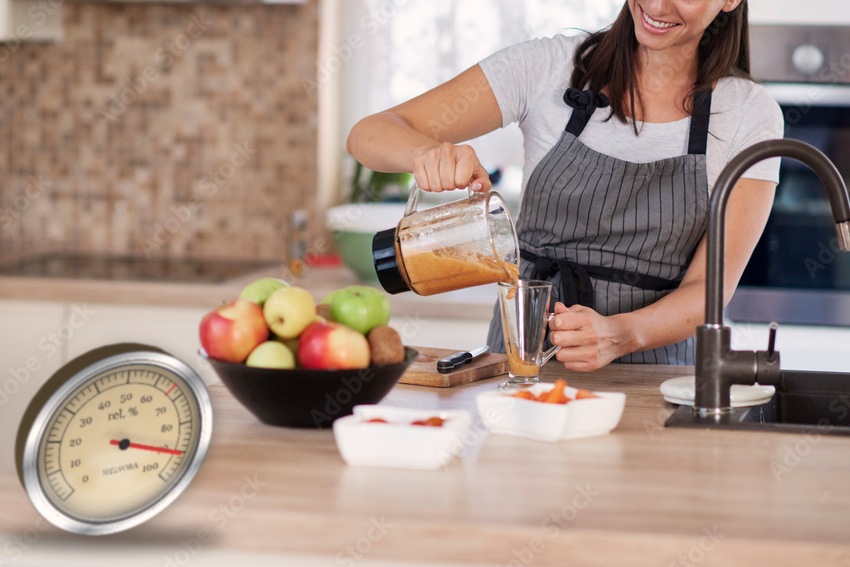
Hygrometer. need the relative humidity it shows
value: 90 %
